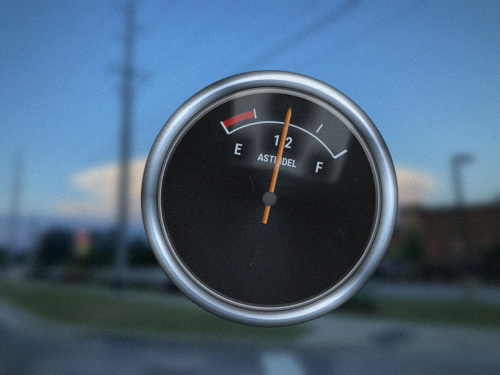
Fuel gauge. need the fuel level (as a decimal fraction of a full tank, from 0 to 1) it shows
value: 0.5
